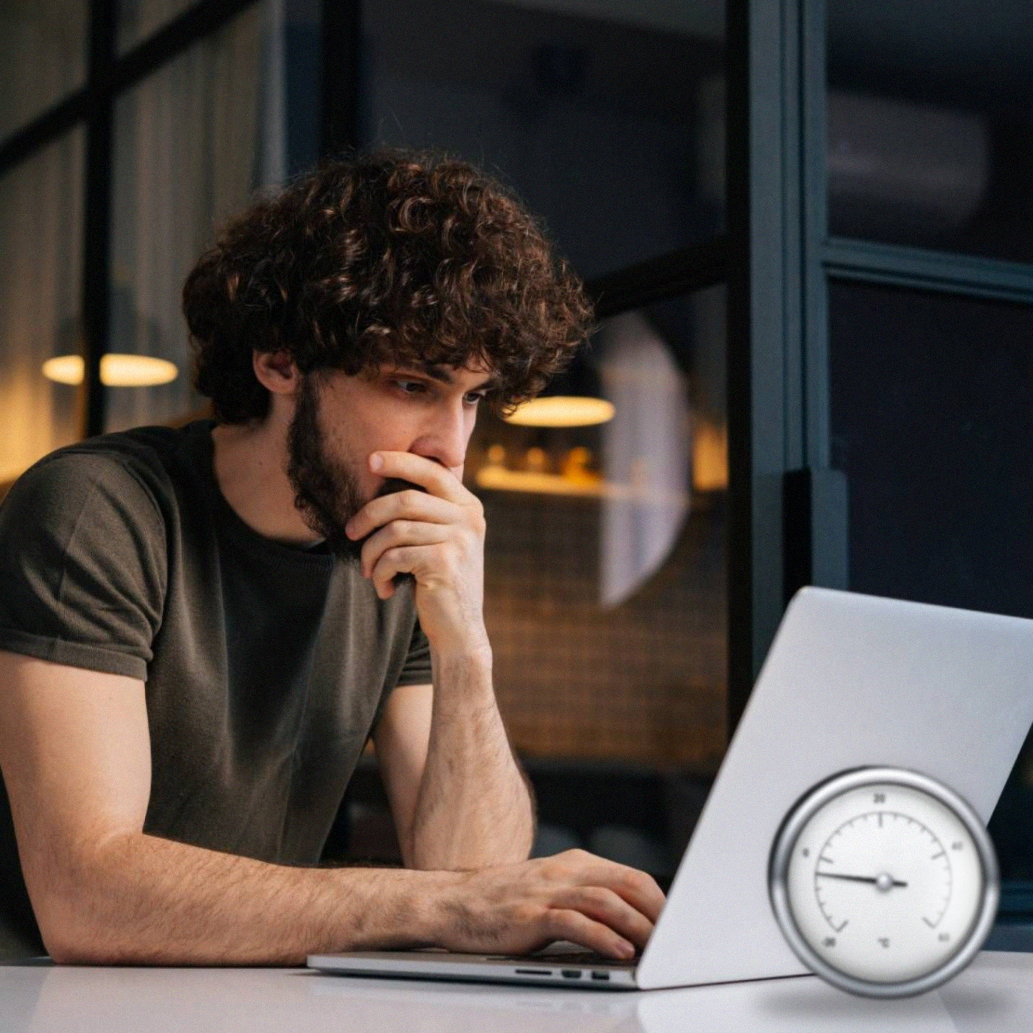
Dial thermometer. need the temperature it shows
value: -4 °C
